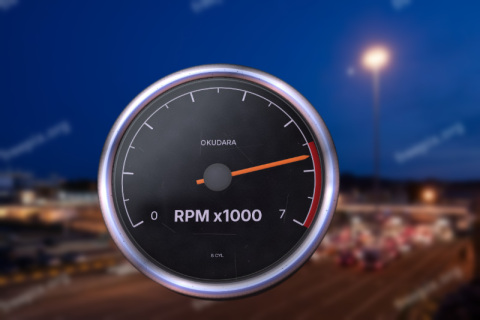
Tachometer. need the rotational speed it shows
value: 5750 rpm
